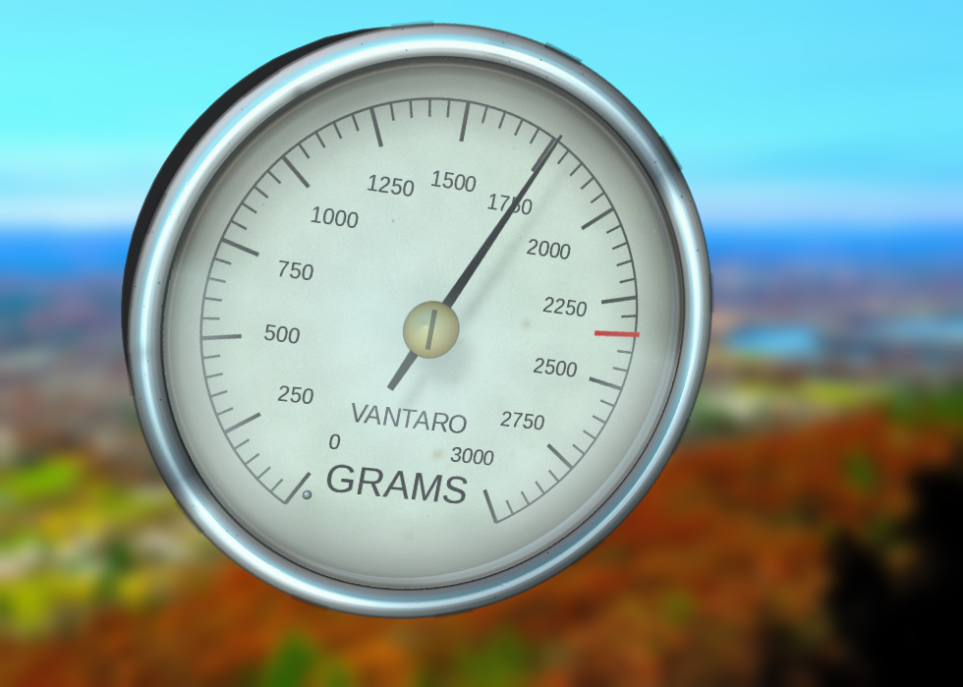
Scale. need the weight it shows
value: 1750 g
